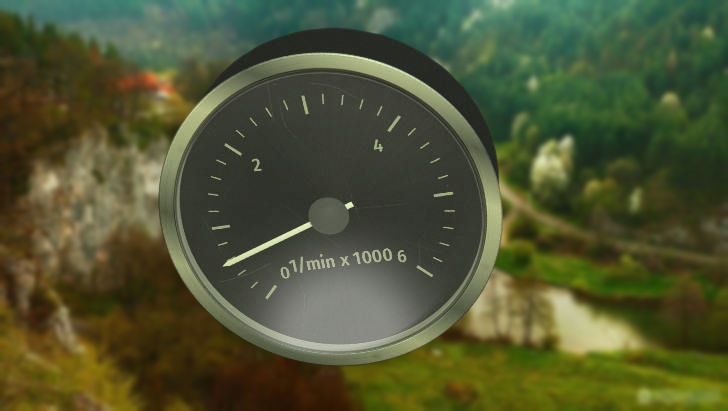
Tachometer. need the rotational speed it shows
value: 600 rpm
